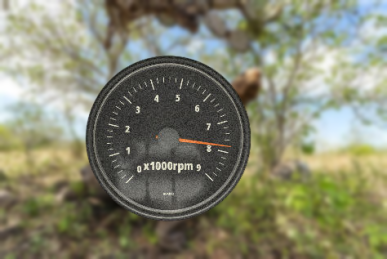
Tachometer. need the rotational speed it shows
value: 7800 rpm
